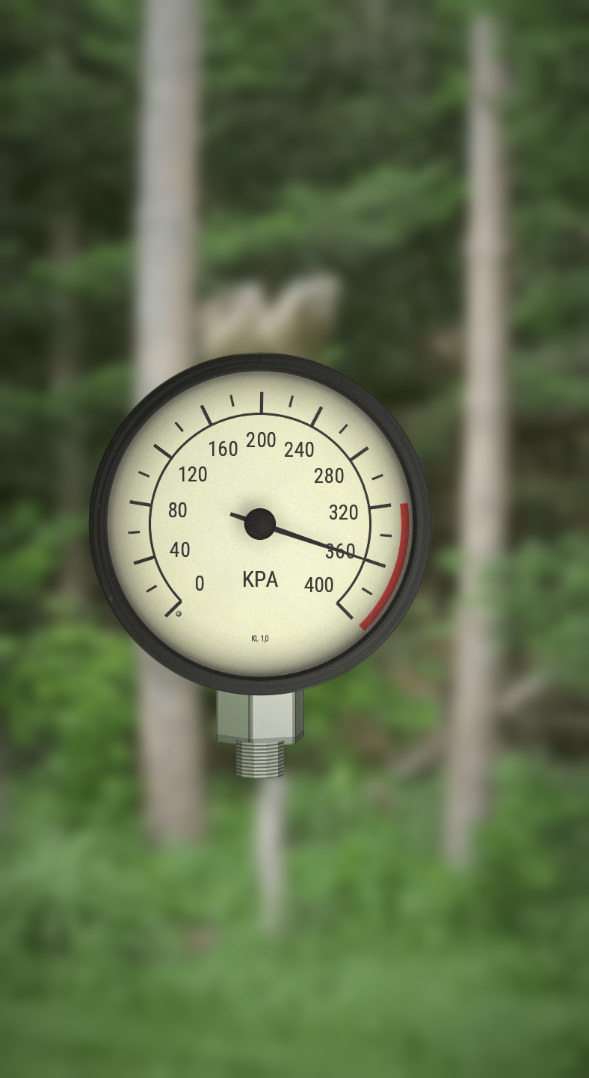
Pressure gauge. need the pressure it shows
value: 360 kPa
